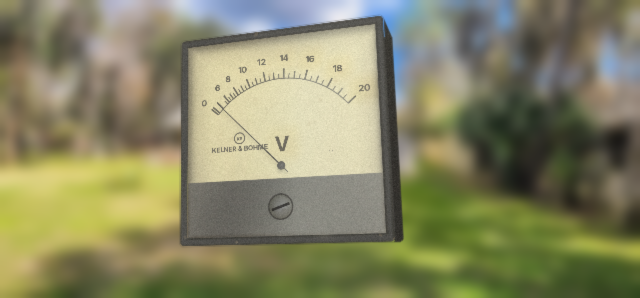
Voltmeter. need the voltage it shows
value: 4 V
